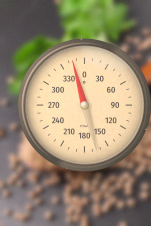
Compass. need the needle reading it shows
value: 345 °
